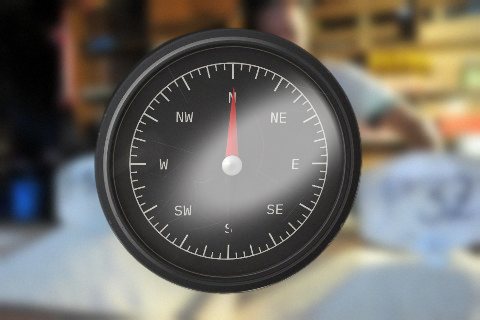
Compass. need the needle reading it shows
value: 0 °
